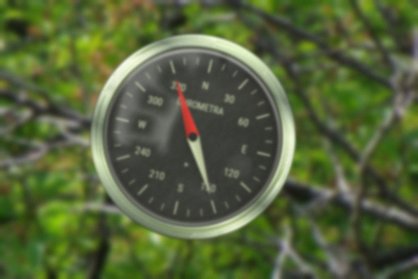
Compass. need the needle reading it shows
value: 330 °
